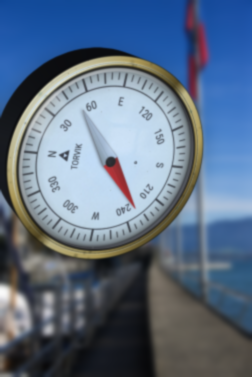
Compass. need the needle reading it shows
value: 230 °
